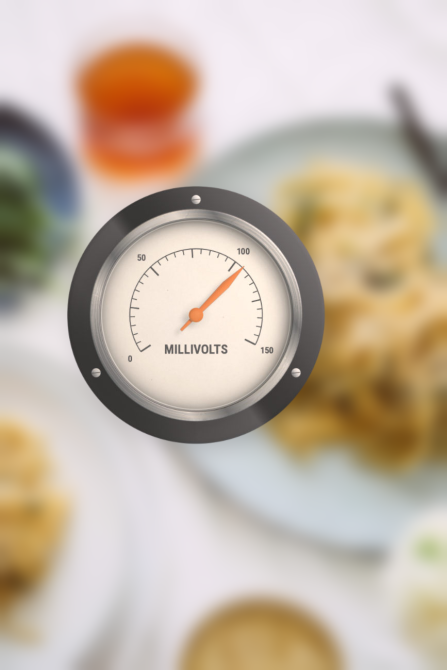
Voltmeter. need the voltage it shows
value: 105 mV
